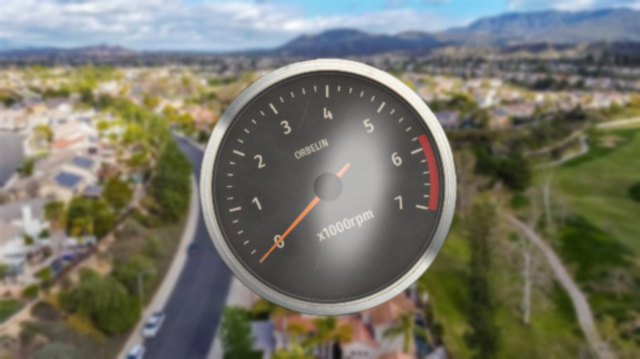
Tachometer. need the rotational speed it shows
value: 0 rpm
